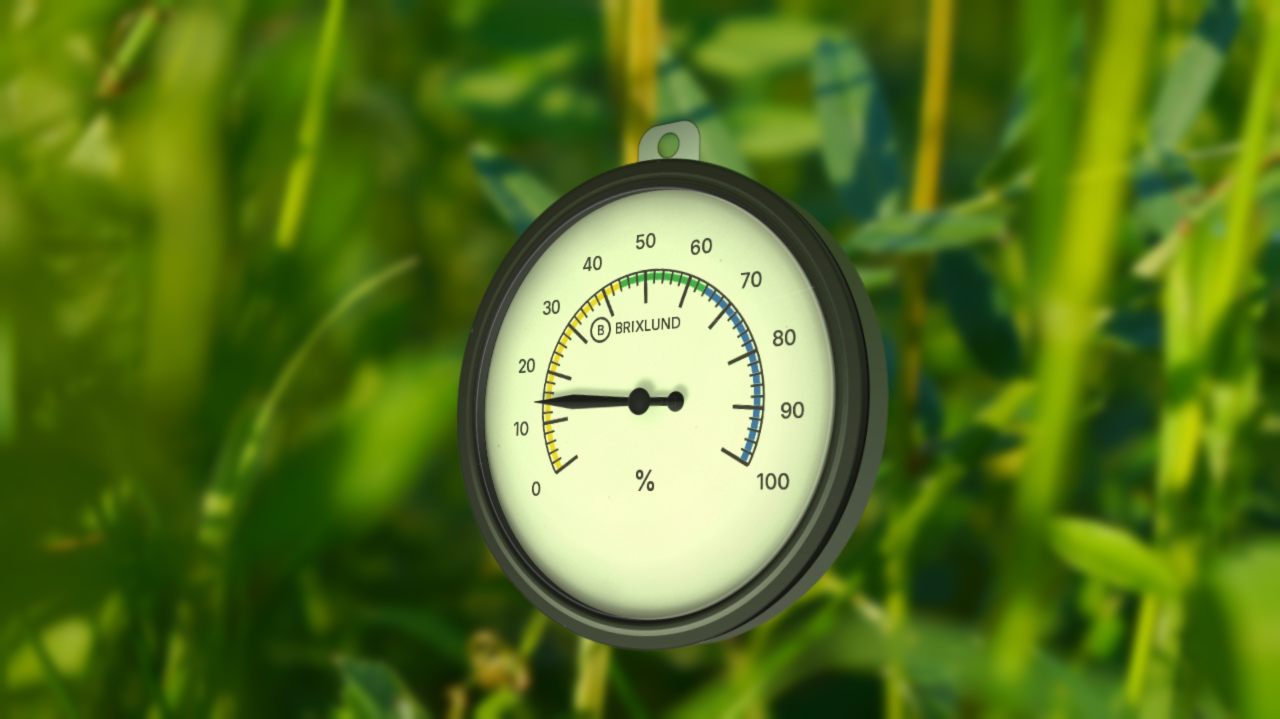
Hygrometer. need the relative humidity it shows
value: 14 %
